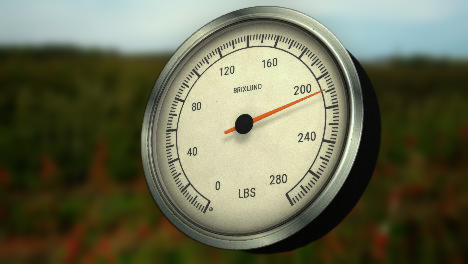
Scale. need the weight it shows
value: 210 lb
